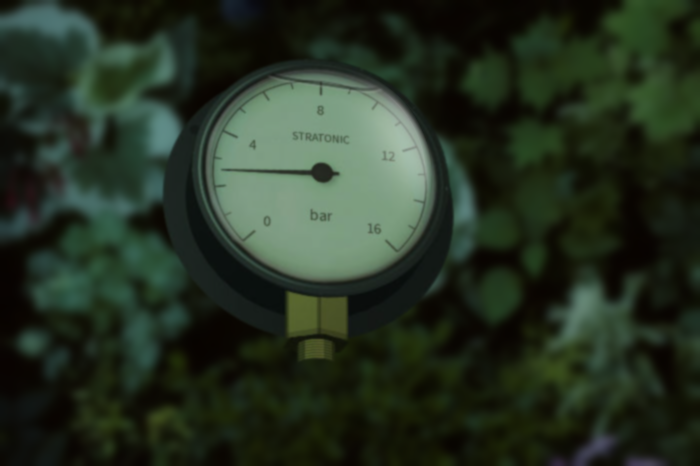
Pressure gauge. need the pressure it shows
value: 2.5 bar
